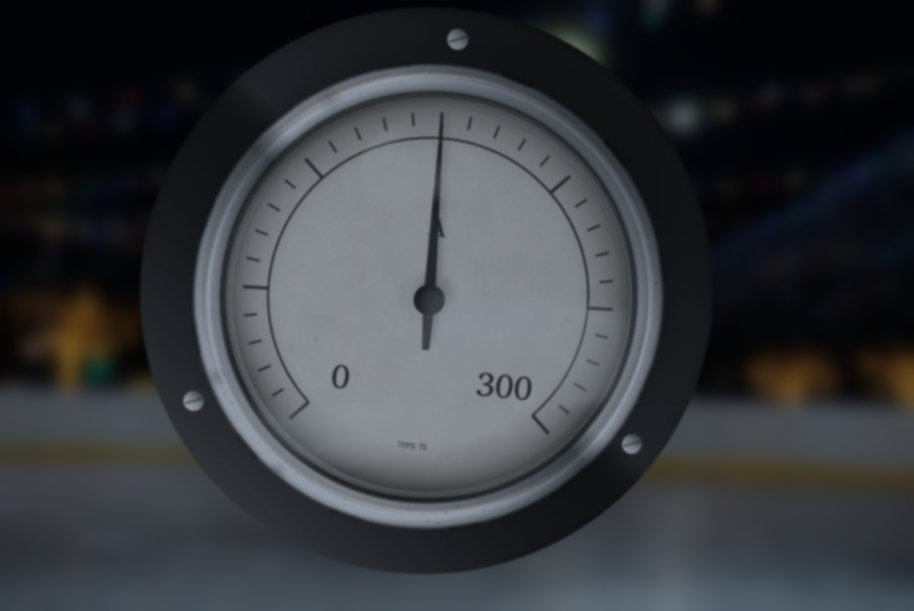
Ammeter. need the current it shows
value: 150 A
